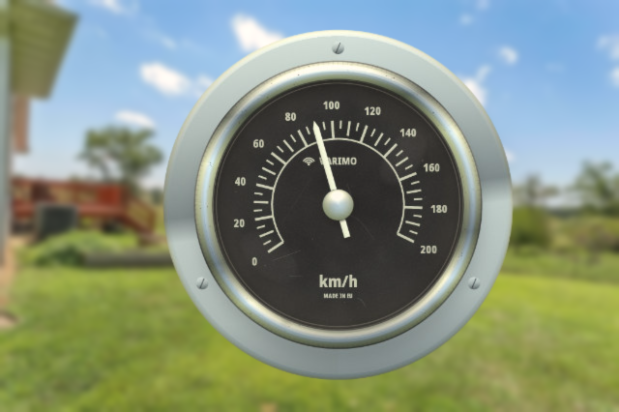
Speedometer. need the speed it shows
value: 90 km/h
